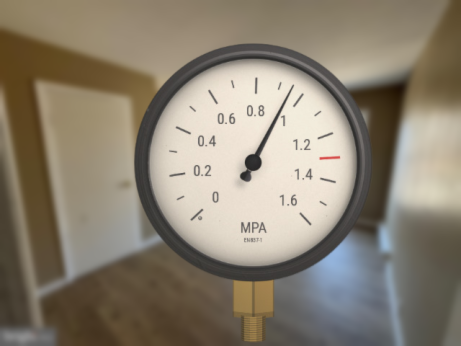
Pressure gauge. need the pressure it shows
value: 0.95 MPa
